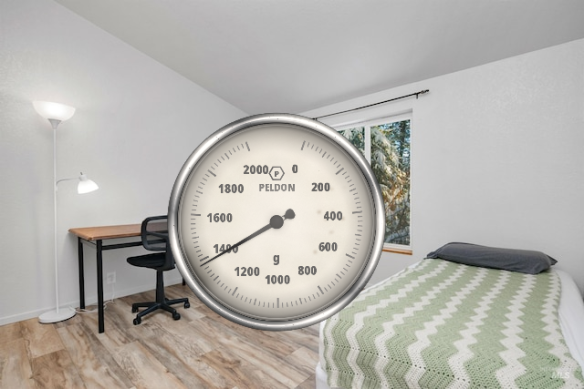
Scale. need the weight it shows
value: 1380 g
